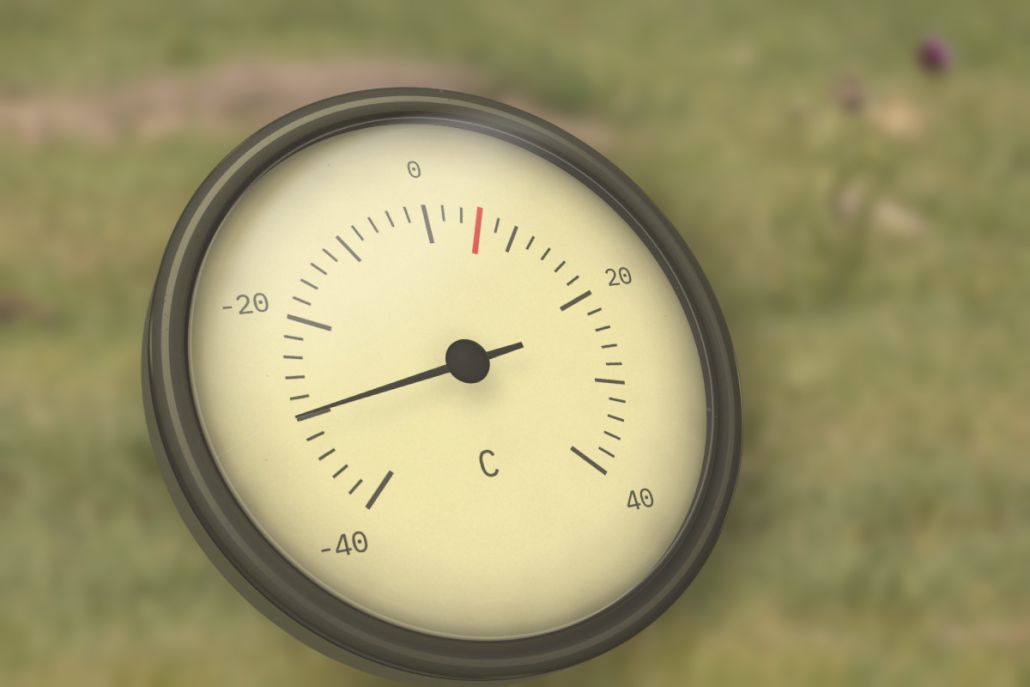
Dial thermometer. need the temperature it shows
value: -30 °C
